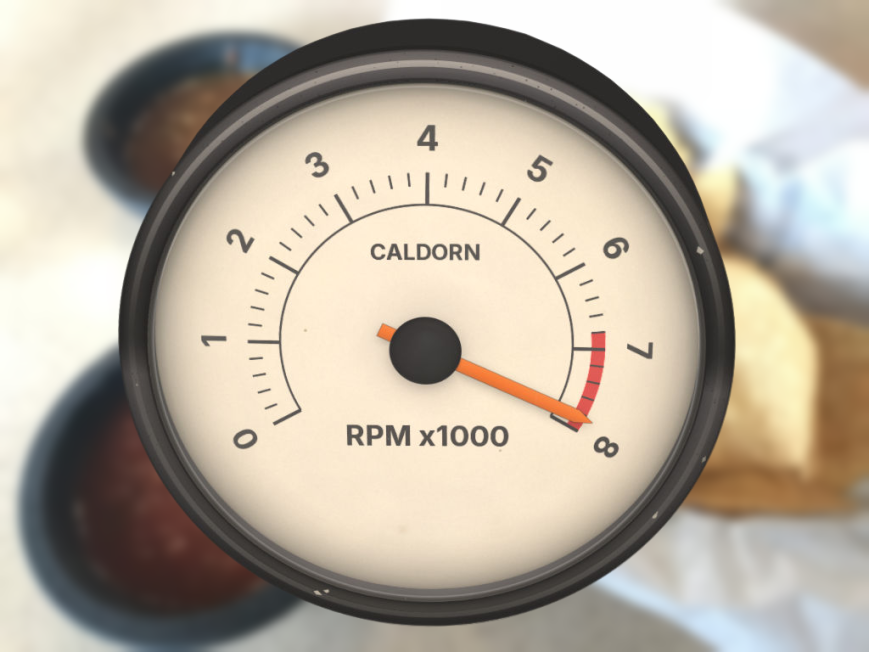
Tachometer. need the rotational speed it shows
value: 7800 rpm
